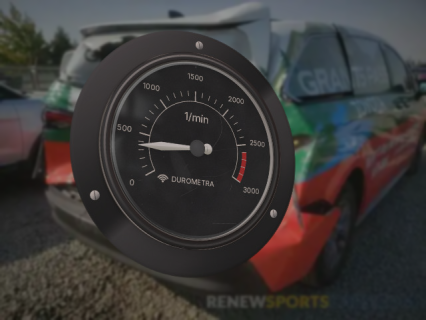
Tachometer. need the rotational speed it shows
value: 350 rpm
